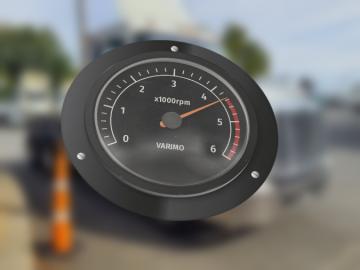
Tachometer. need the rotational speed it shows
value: 4400 rpm
